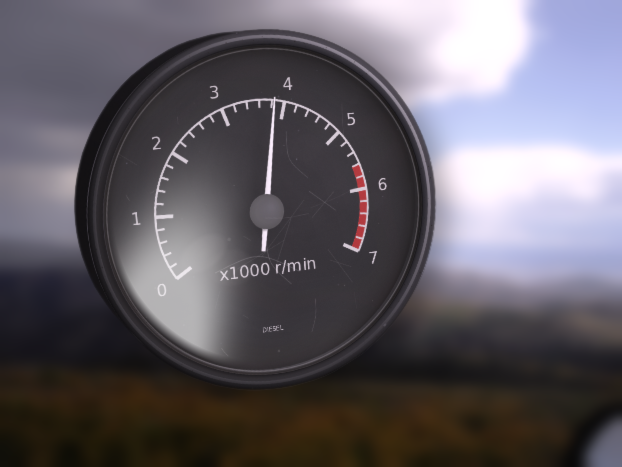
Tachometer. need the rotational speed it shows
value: 3800 rpm
